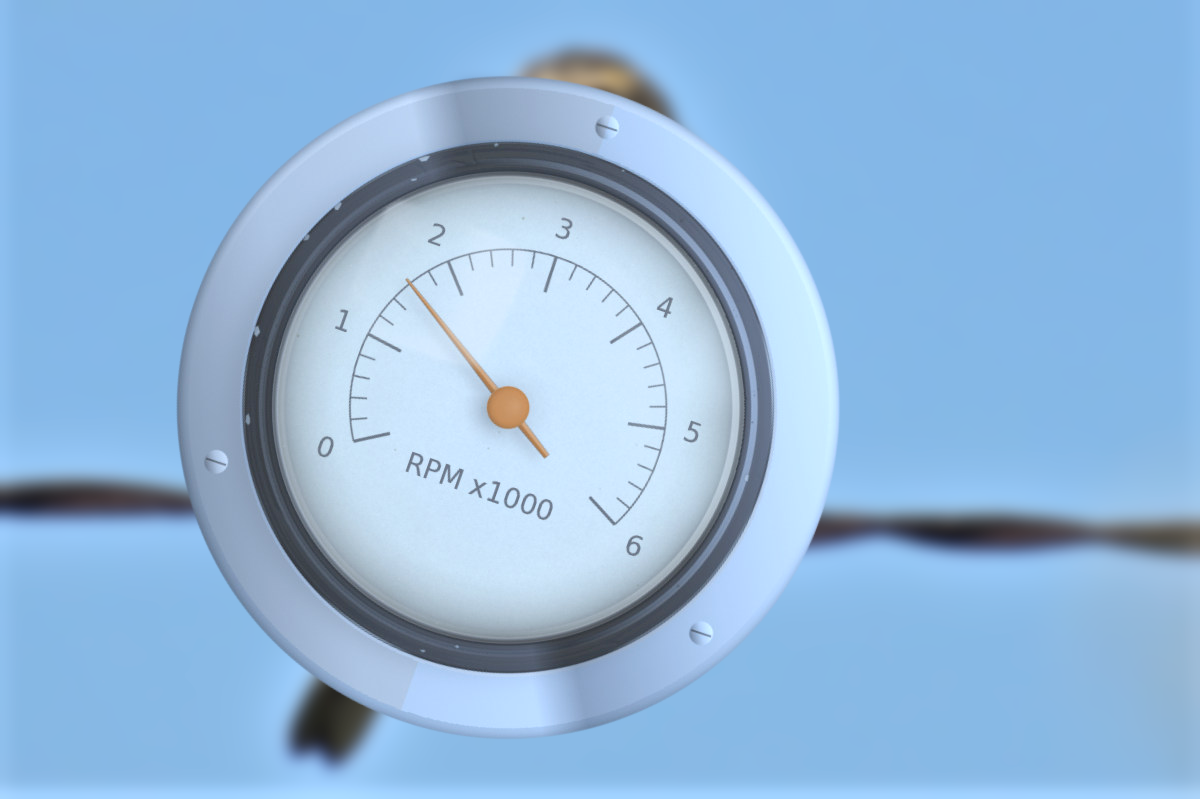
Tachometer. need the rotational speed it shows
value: 1600 rpm
